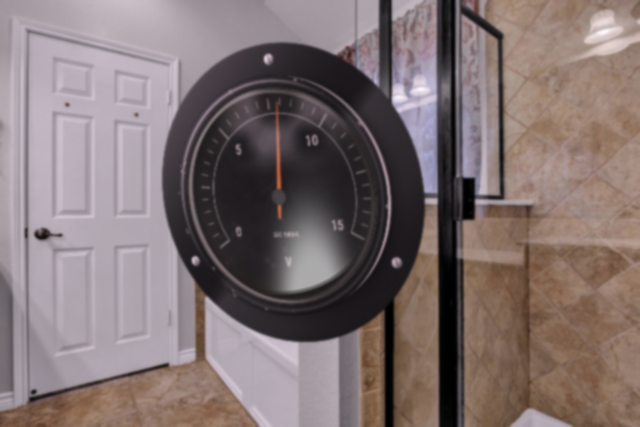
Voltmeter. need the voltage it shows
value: 8 V
